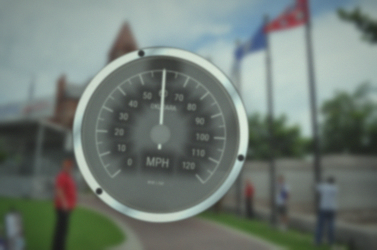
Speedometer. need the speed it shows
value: 60 mph
